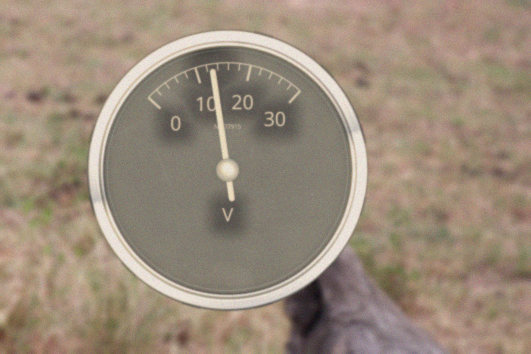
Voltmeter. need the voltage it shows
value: 13 V
